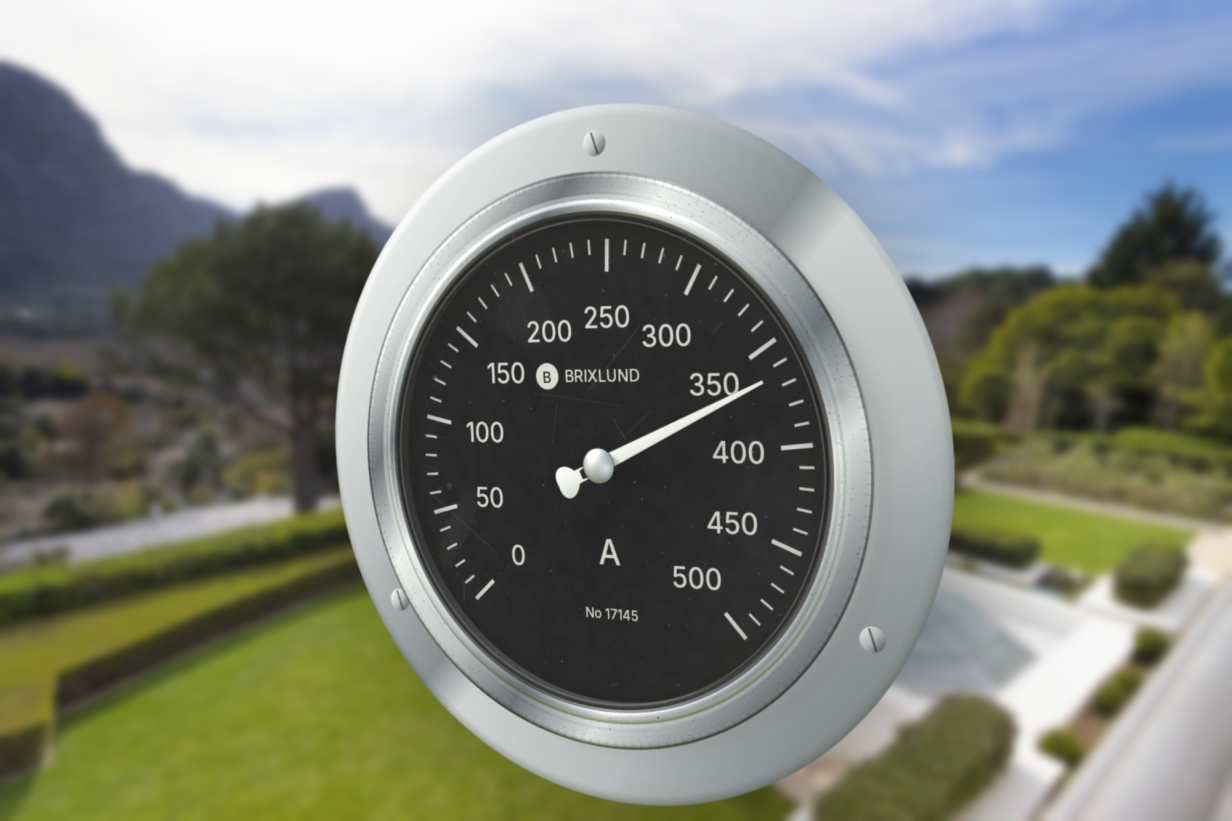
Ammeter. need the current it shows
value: 365 A
